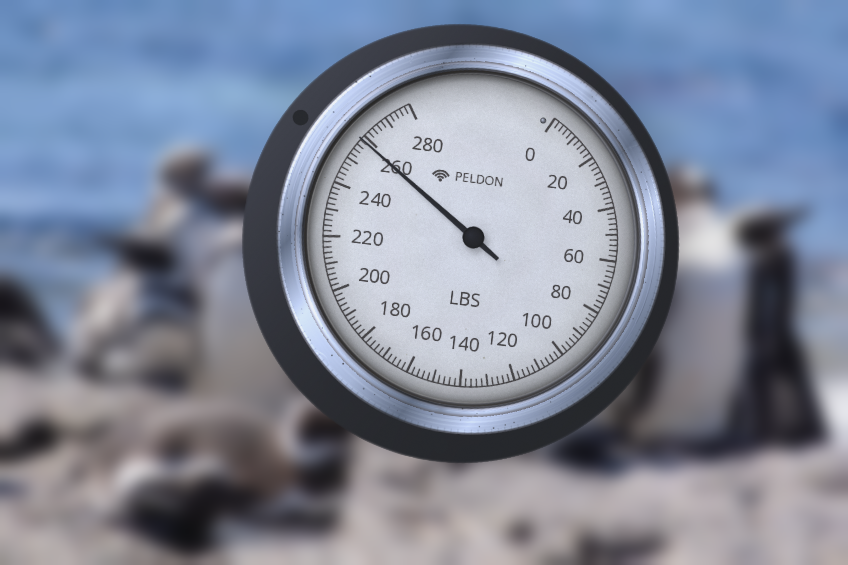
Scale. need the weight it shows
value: 258 lb
